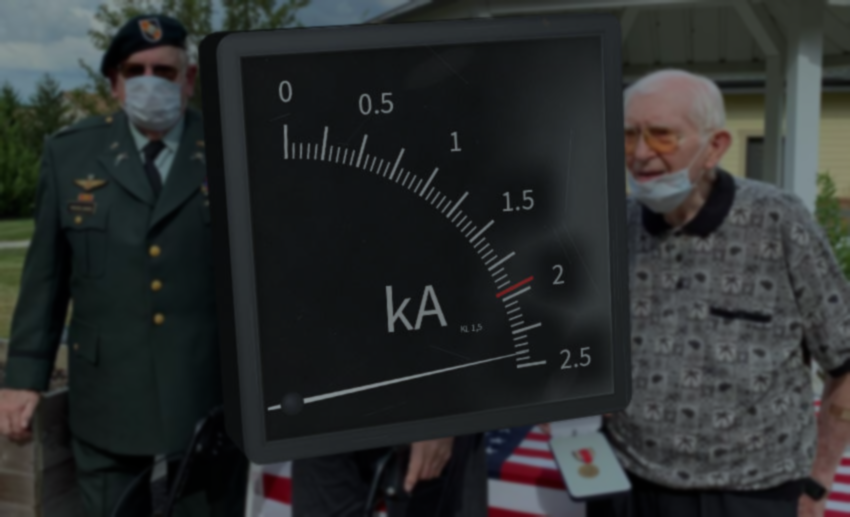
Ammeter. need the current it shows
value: 2.4 kA
